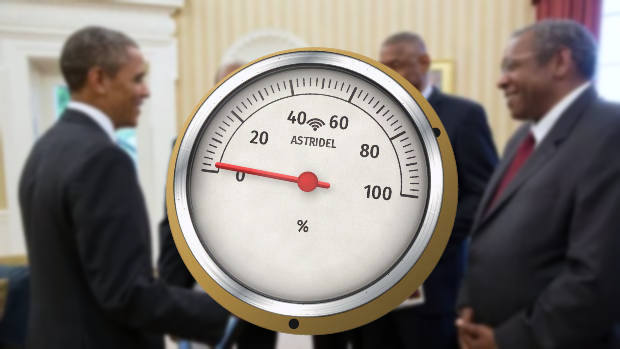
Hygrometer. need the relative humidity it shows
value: 2 %
